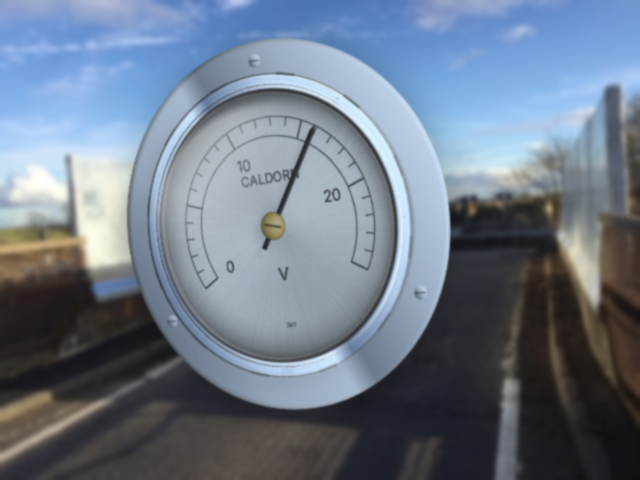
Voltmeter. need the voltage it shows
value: 16 V
